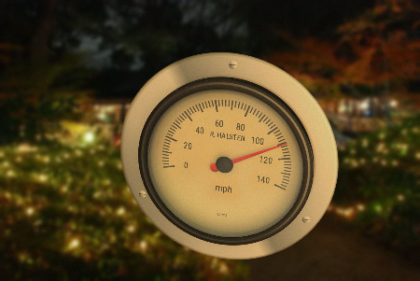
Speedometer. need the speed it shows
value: 110 mph
